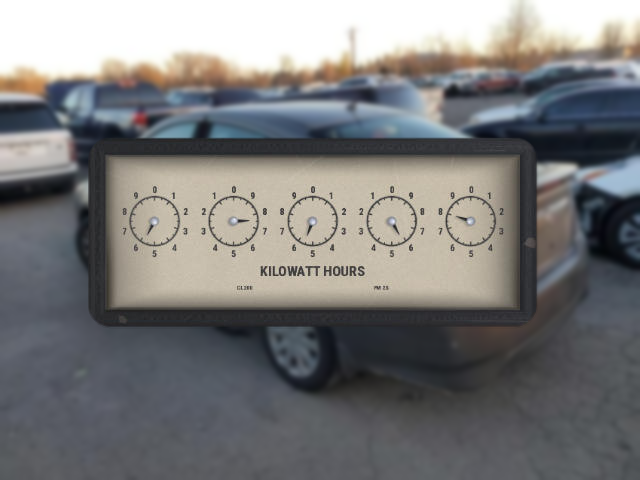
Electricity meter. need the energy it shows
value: 57558 kWh
